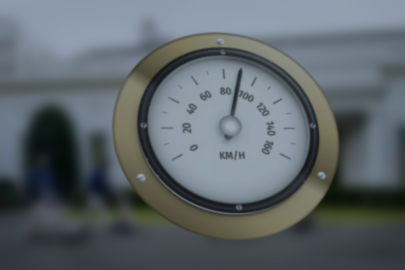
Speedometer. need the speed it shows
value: 90 km/h
